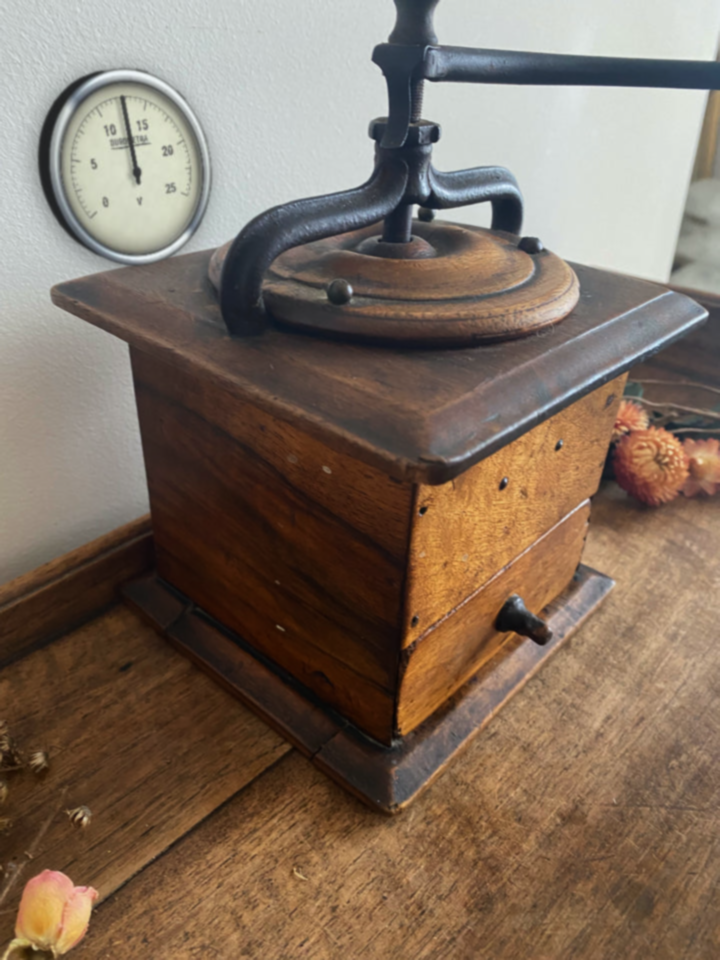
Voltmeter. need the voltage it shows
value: 12.5 V
